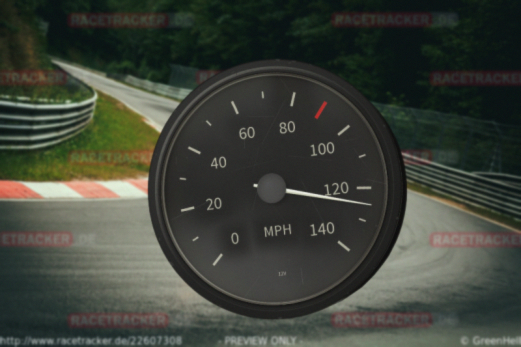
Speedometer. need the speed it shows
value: 125 mph
